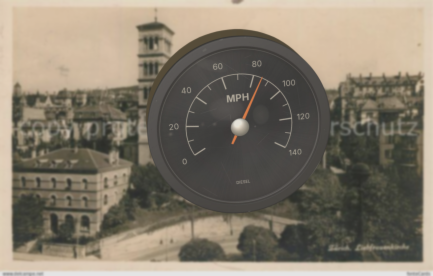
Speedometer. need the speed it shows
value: 85 mph
